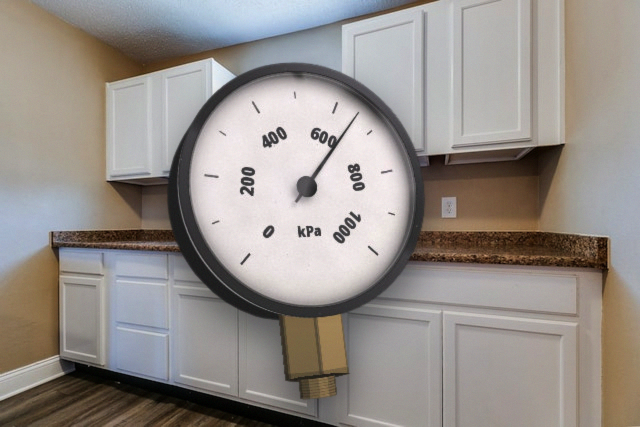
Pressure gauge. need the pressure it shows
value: 650 kPa
